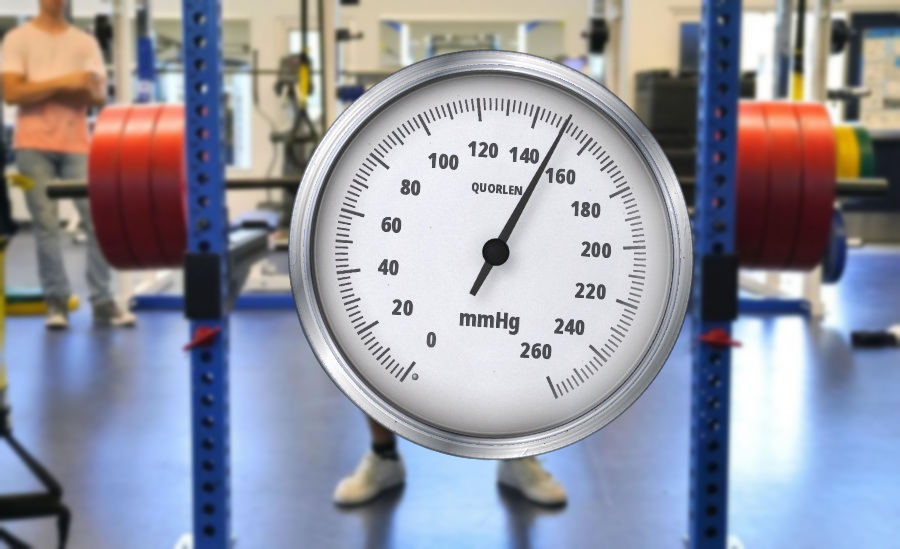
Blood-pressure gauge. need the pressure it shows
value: 150 mmHg
